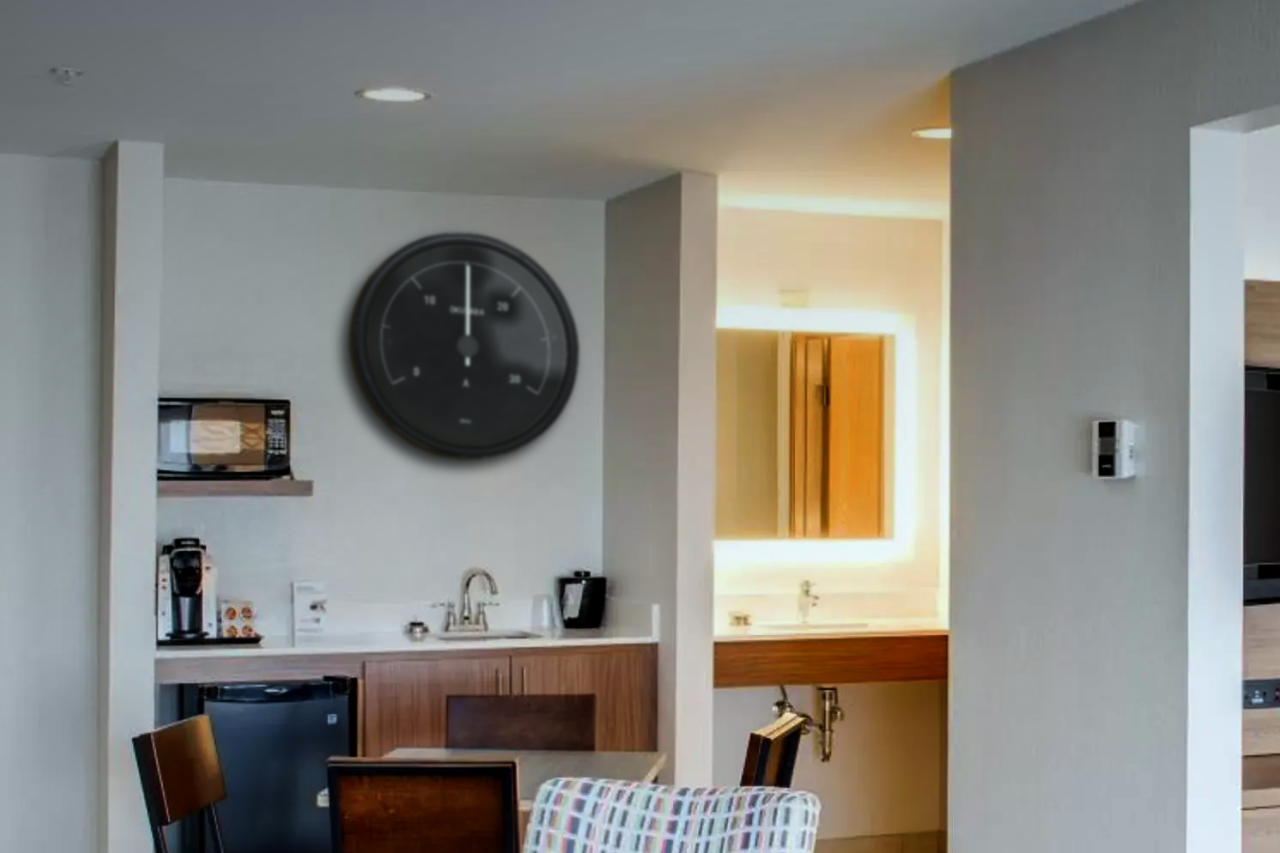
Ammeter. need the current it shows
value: 15 A
